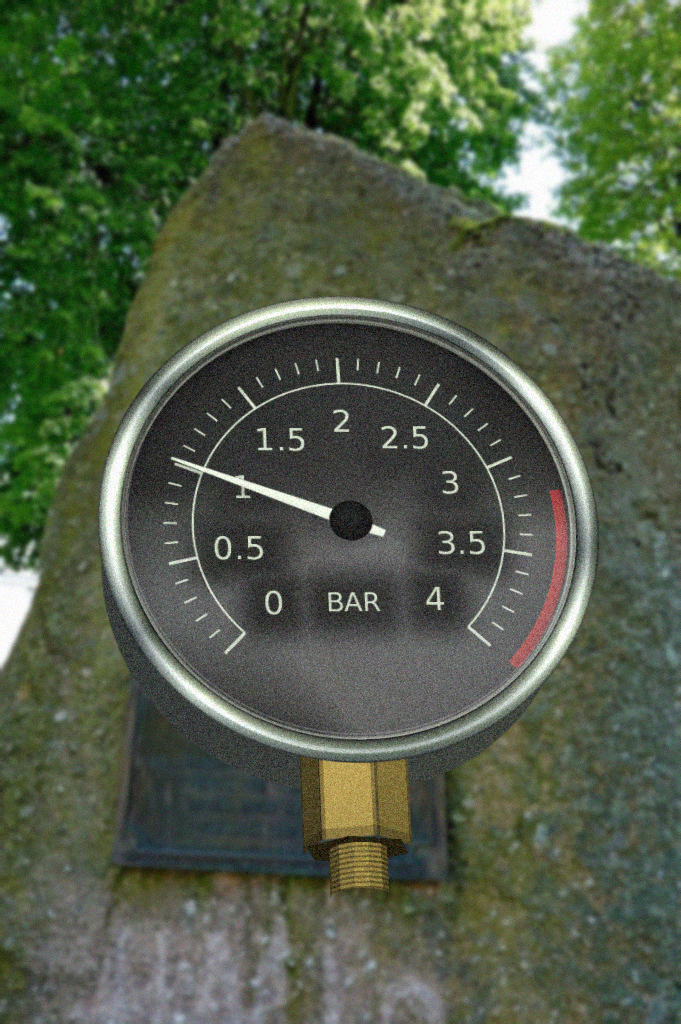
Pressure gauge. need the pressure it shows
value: 1 bar
